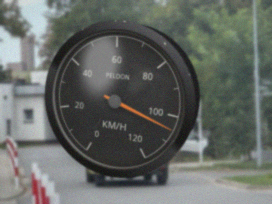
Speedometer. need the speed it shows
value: 105 km/h
